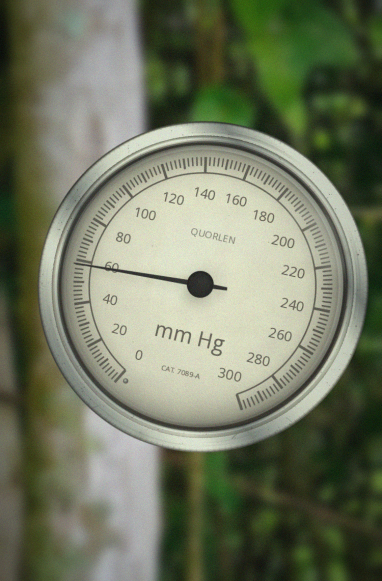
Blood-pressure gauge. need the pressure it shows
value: 58 mmHg
